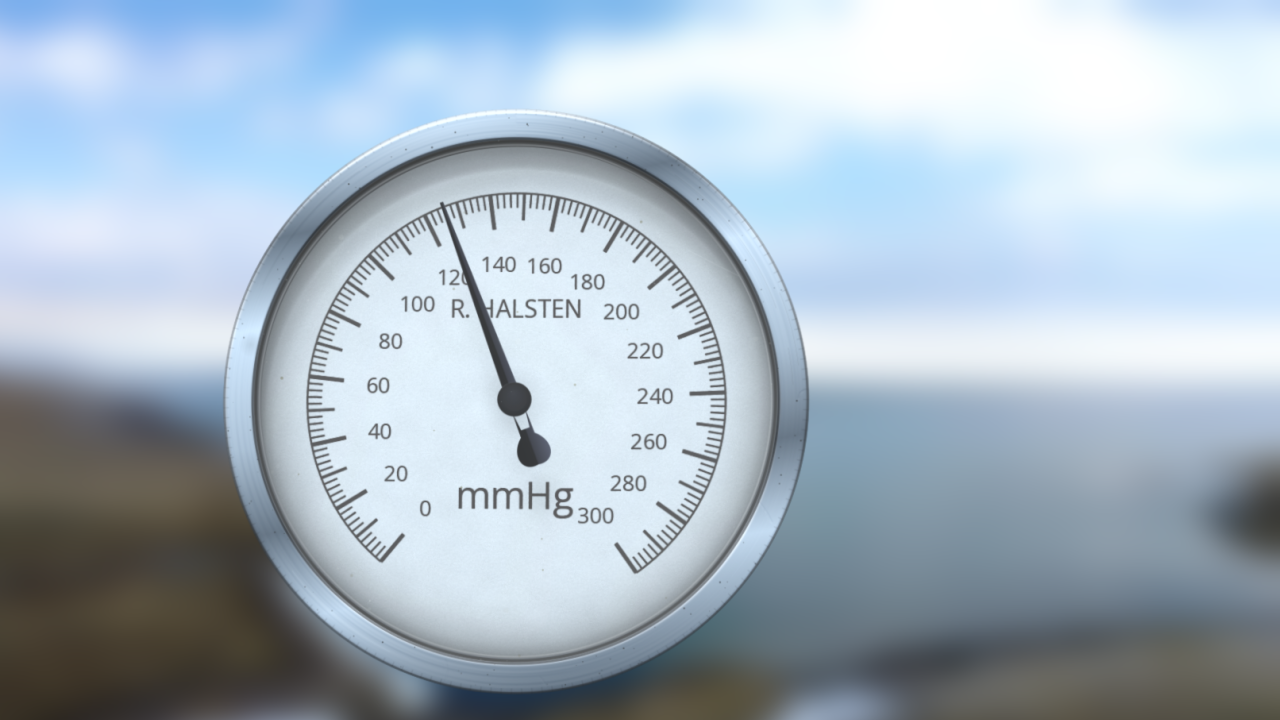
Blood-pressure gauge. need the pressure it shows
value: 126 mmHg
